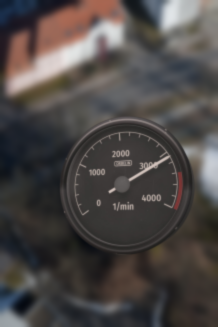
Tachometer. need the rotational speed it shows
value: 3100 rpm
